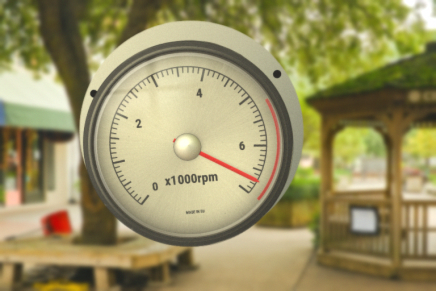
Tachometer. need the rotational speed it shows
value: 6700 rpm
